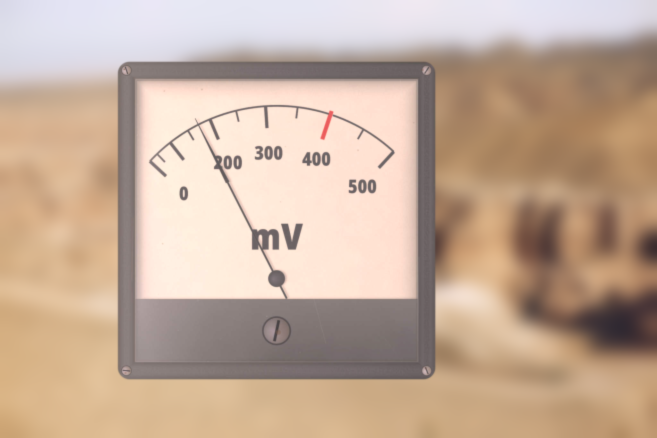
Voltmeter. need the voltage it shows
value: 175 mV
